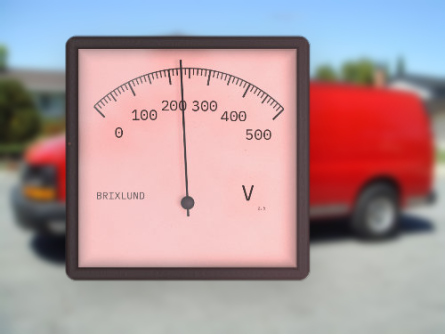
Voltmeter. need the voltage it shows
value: 230 V
